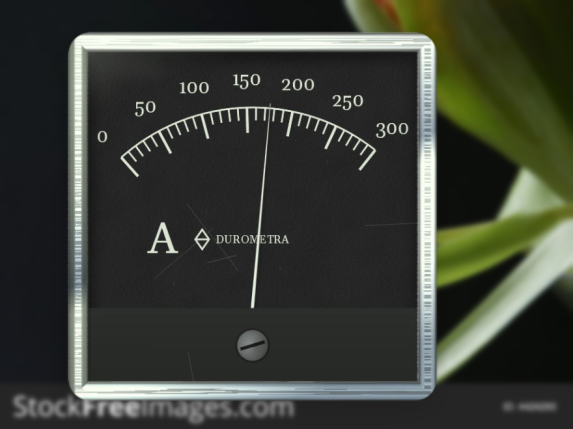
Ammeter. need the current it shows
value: 175 A
